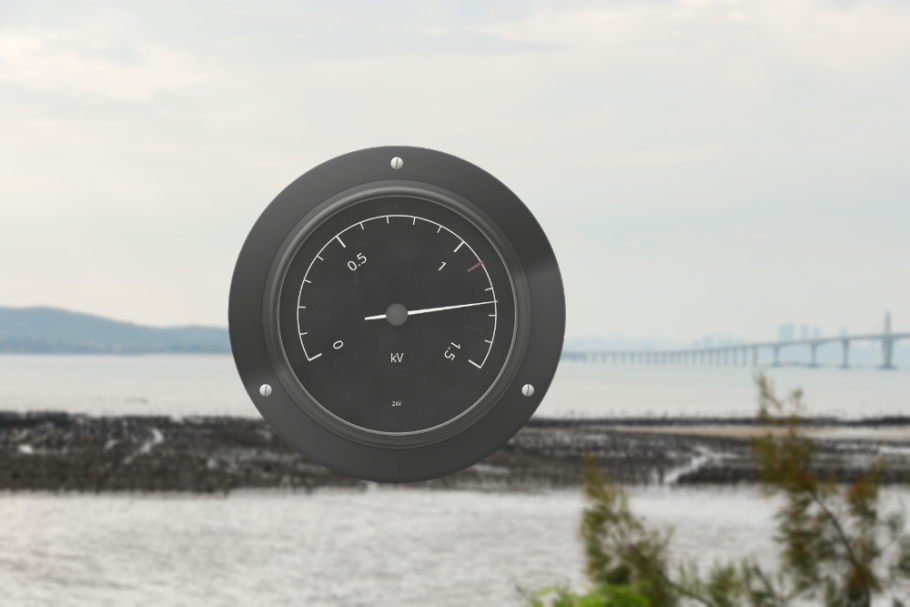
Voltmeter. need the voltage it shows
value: 1.25 kV
